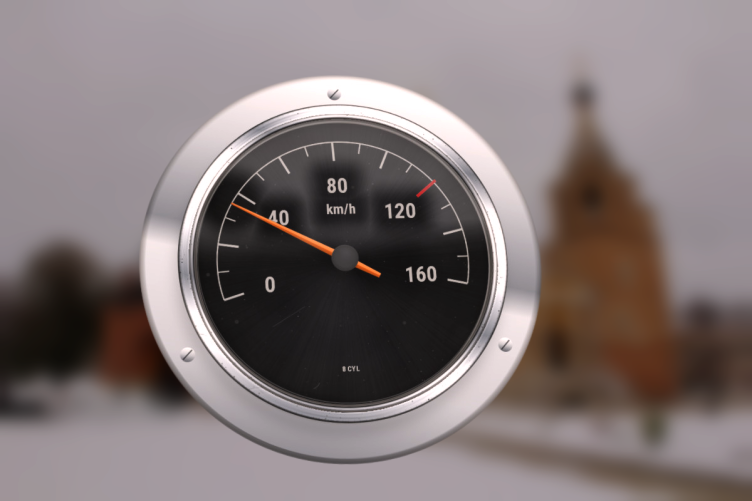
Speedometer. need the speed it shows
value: 35 km/h
